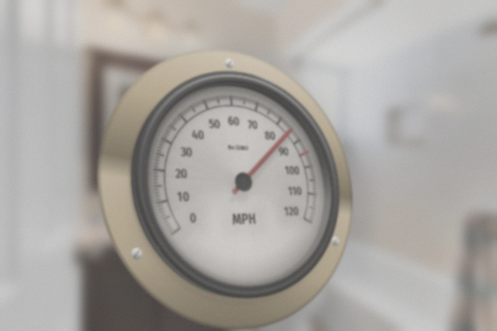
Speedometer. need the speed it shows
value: 85 mph
